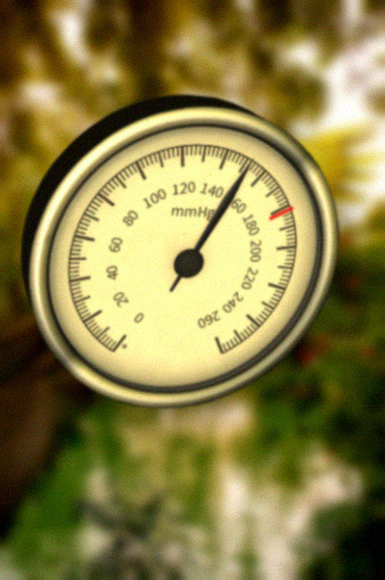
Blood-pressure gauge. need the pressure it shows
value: 150 mmHg
